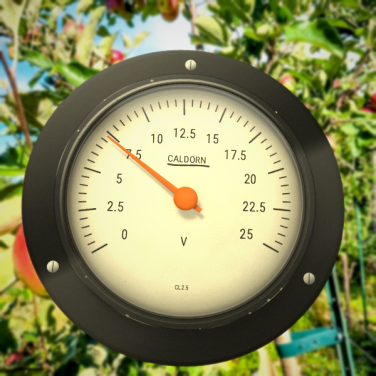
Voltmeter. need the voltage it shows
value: 7.25 V
